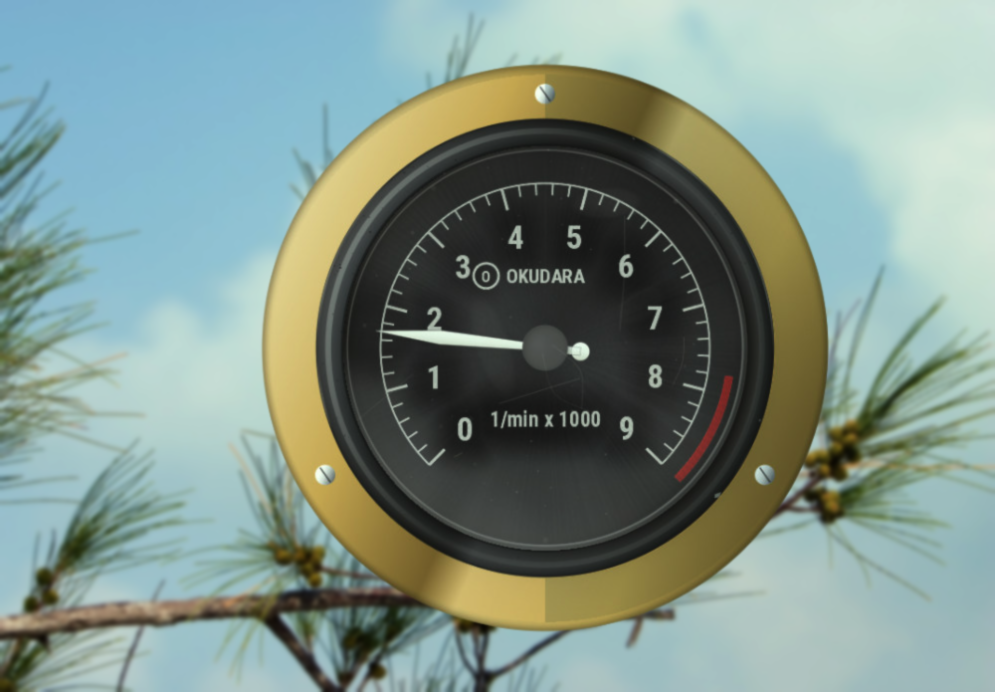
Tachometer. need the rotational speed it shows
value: 1700 rpm
